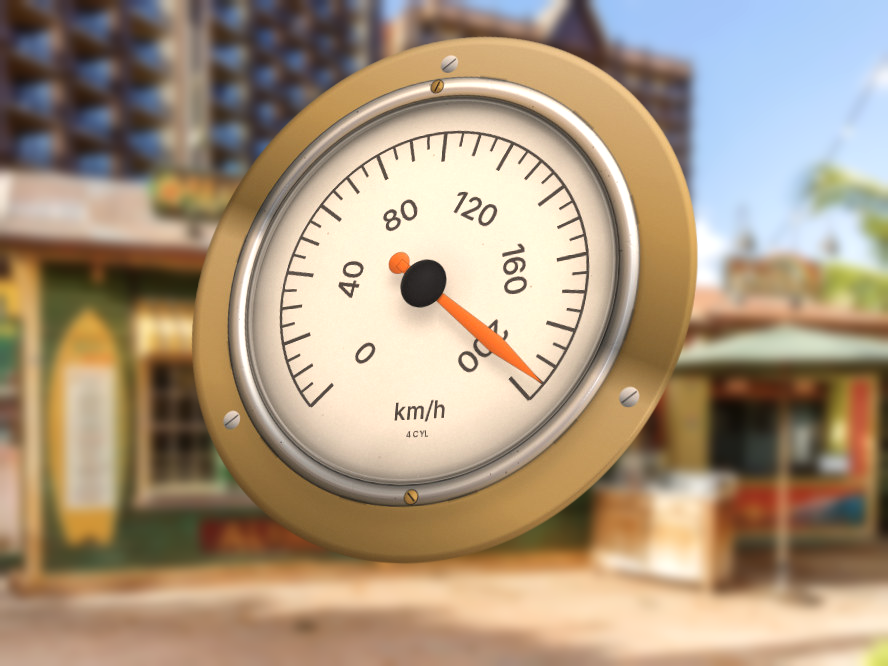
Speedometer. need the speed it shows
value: 195 km/h
